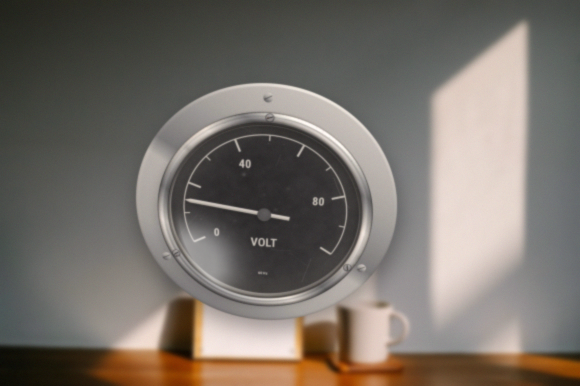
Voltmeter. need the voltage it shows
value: 15 V
